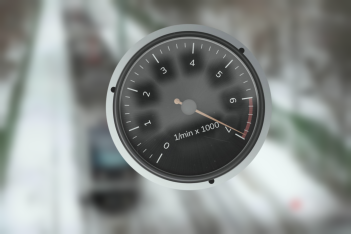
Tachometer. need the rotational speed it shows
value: 6900 rpm
